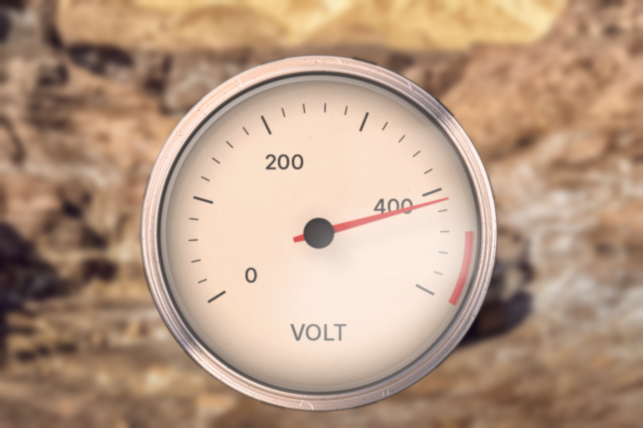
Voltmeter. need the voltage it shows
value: 410 V
